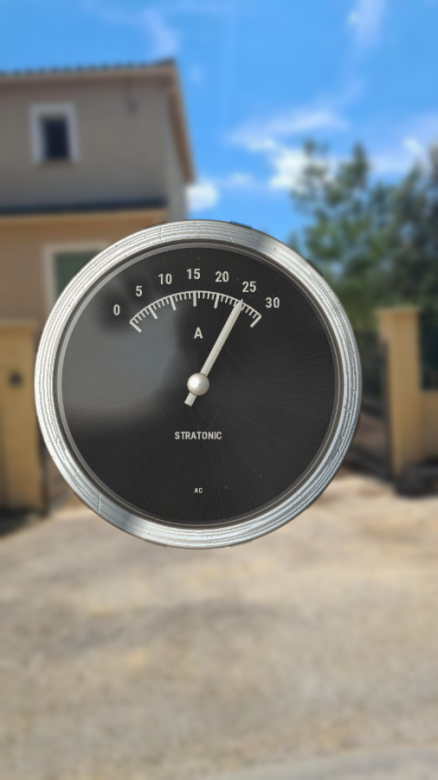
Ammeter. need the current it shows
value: 25 A
